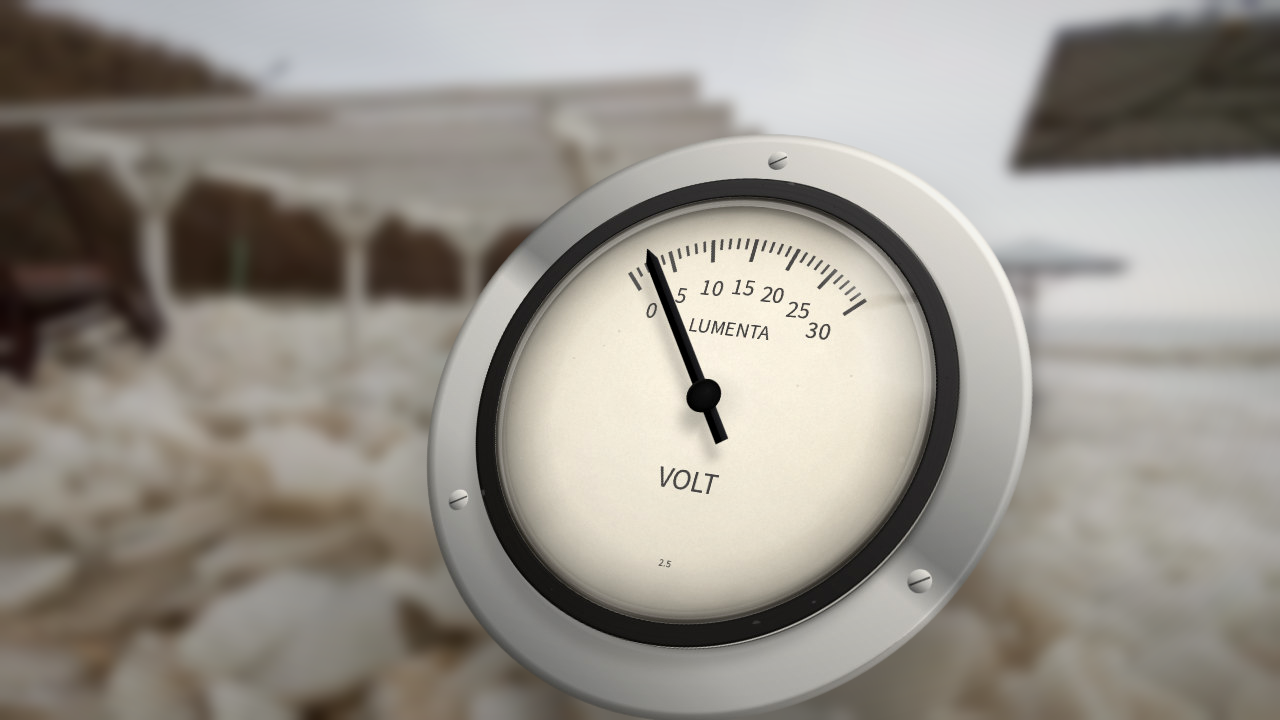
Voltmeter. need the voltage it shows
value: 3 V
